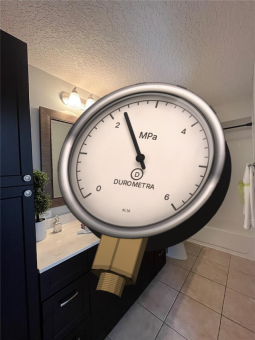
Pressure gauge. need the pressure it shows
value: 2.3 MPa
